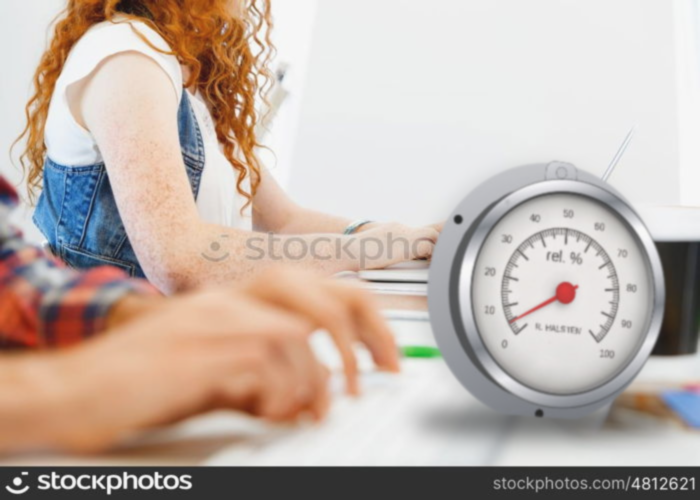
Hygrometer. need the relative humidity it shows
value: 5 %
